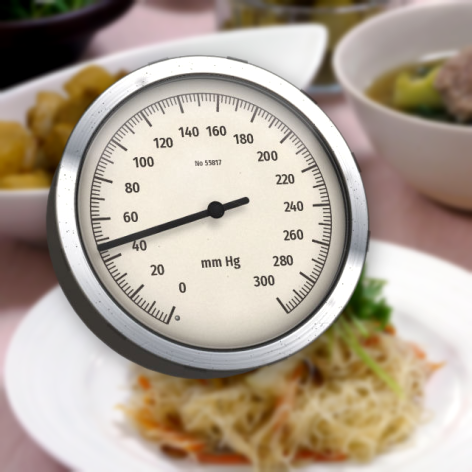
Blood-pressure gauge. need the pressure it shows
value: 46 mmHg
